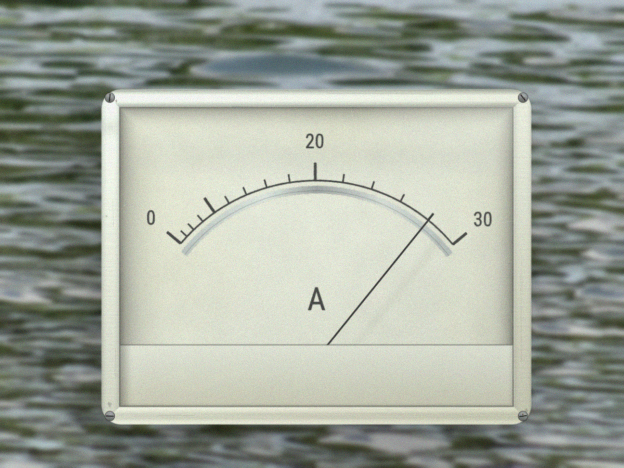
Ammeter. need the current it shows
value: 28 A
